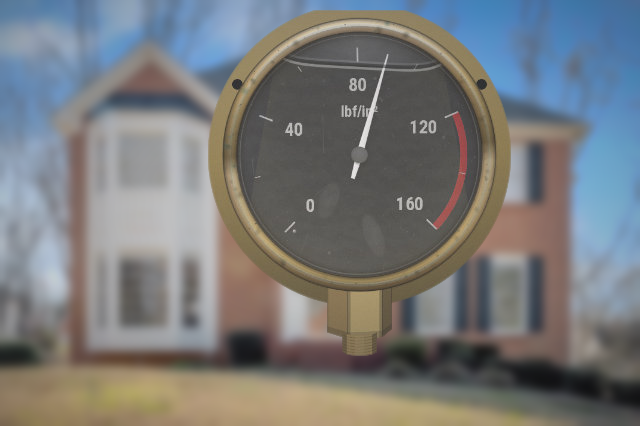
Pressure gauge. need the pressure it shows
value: 90 psi
